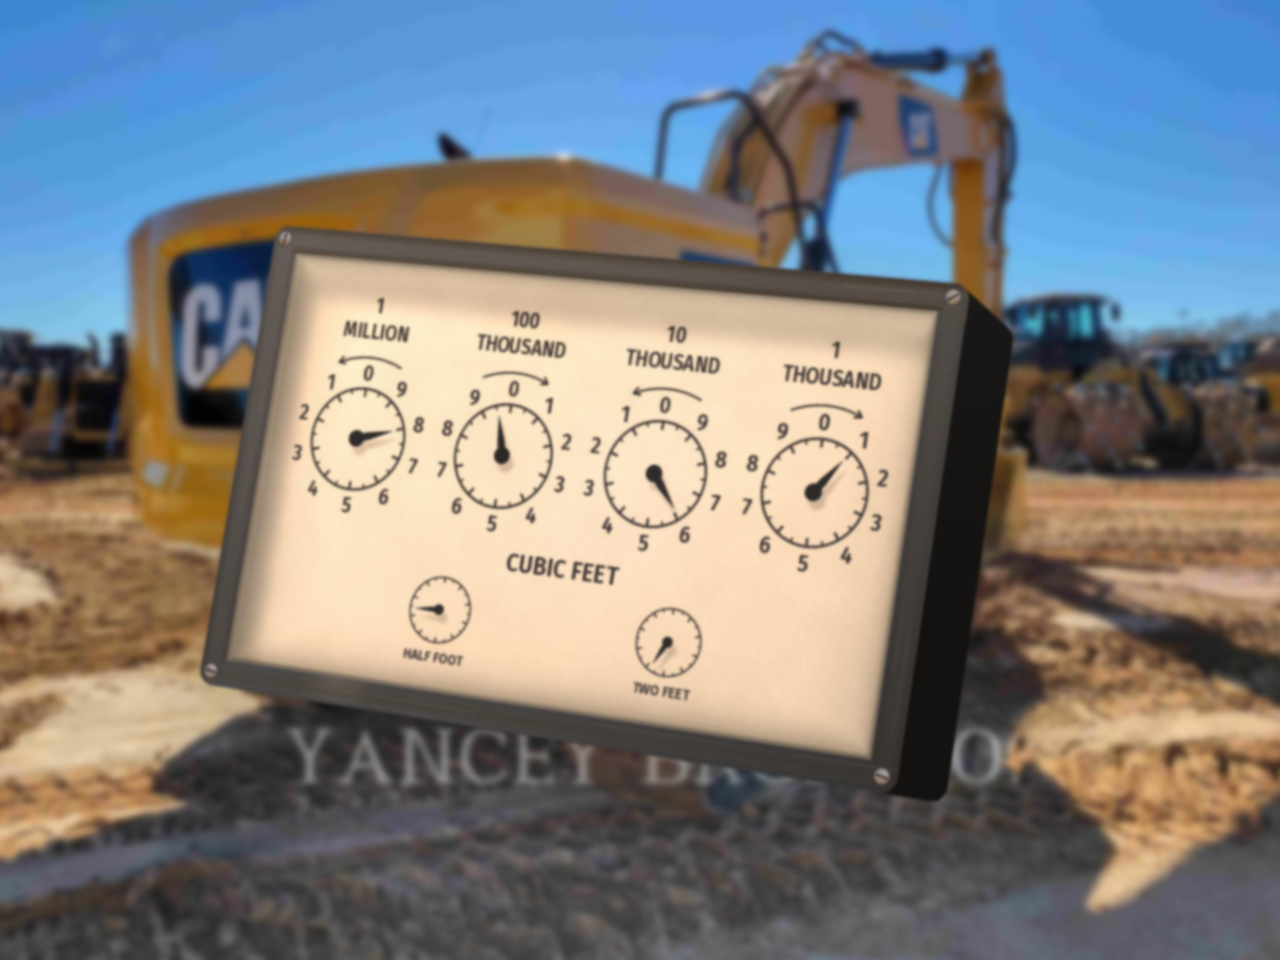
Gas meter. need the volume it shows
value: 796100 ft³
